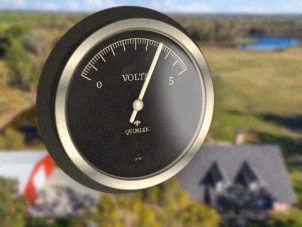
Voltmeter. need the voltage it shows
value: 3.5 V
